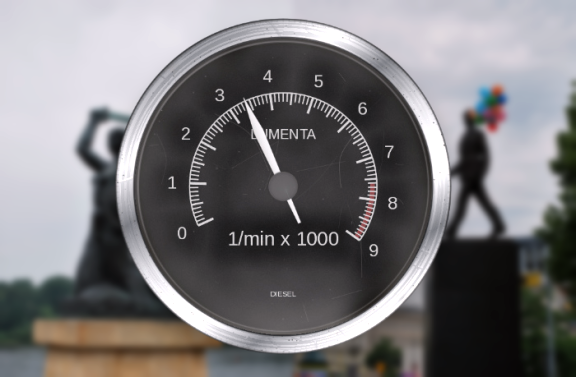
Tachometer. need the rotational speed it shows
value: 3400 rpm
